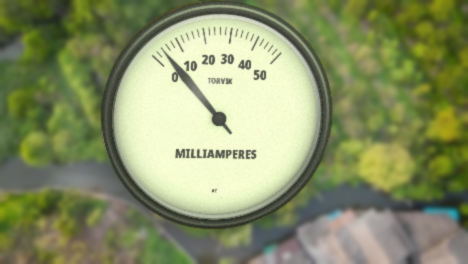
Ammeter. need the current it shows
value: 4 mA
